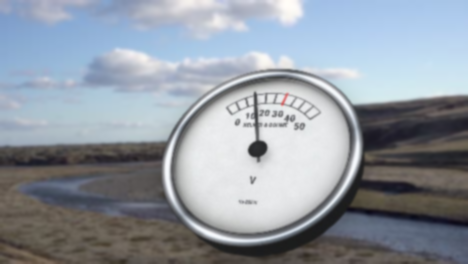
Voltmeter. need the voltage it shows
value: 15 V
